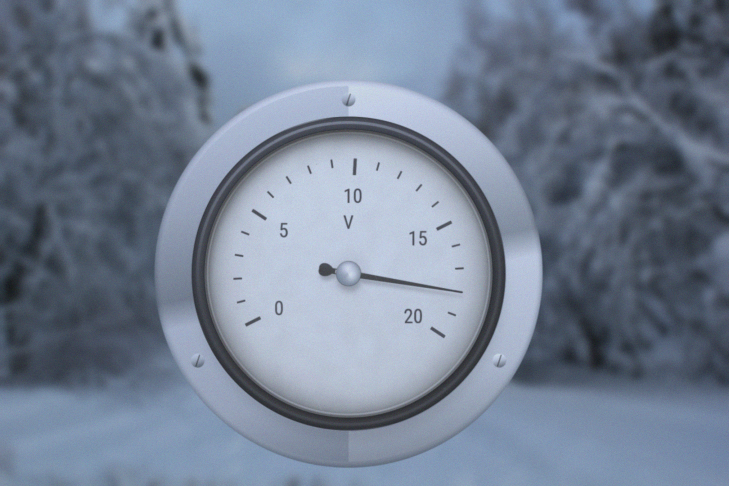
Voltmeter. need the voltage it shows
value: 18 V
